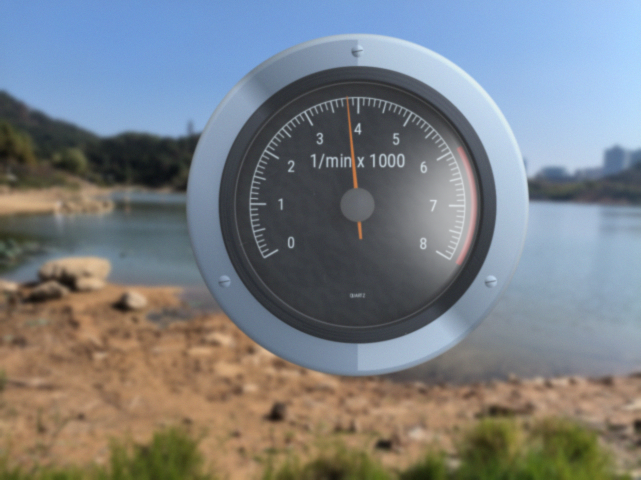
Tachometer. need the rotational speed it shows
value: 3800 rpm
